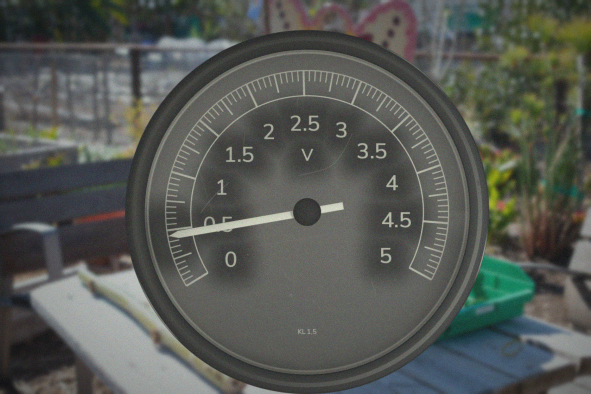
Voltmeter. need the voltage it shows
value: 0.45 V
